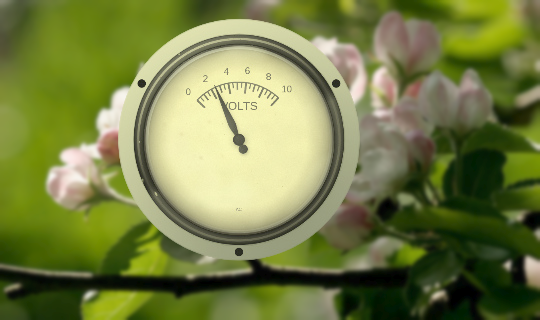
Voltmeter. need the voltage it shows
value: 2.5 V
